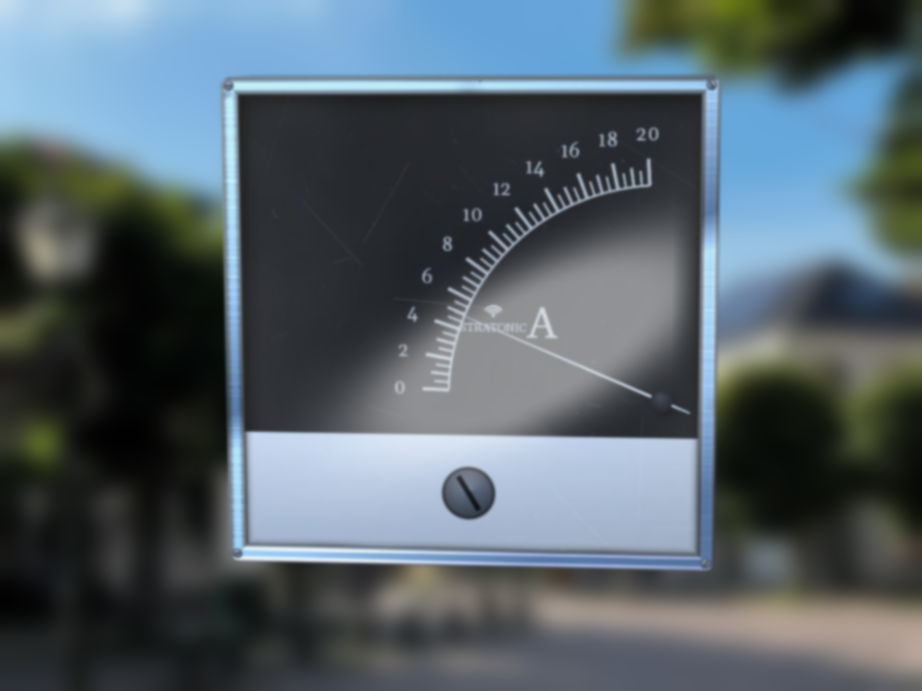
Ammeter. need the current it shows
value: 5 A
